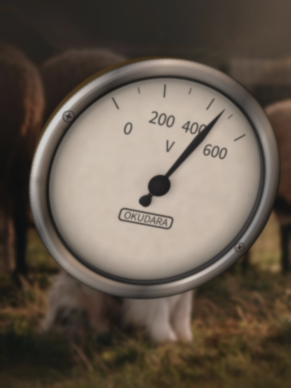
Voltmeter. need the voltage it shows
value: 450 V
